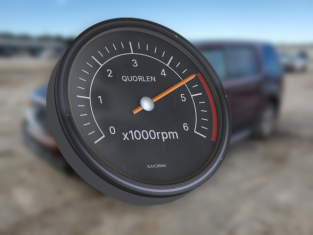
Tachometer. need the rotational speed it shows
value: 4600 rpm
